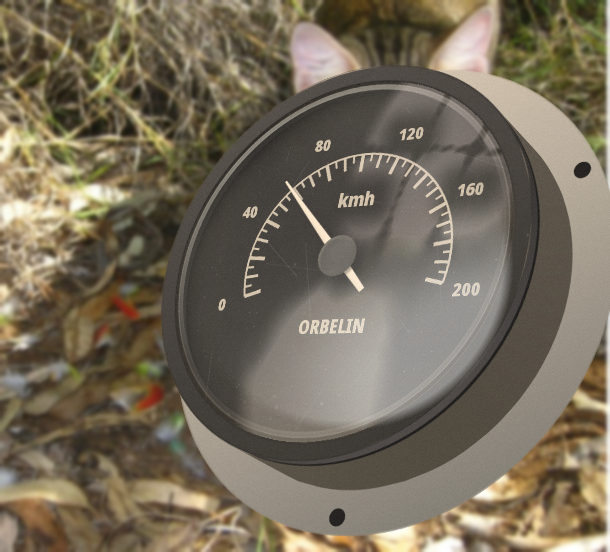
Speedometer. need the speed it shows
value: 60 km/h
